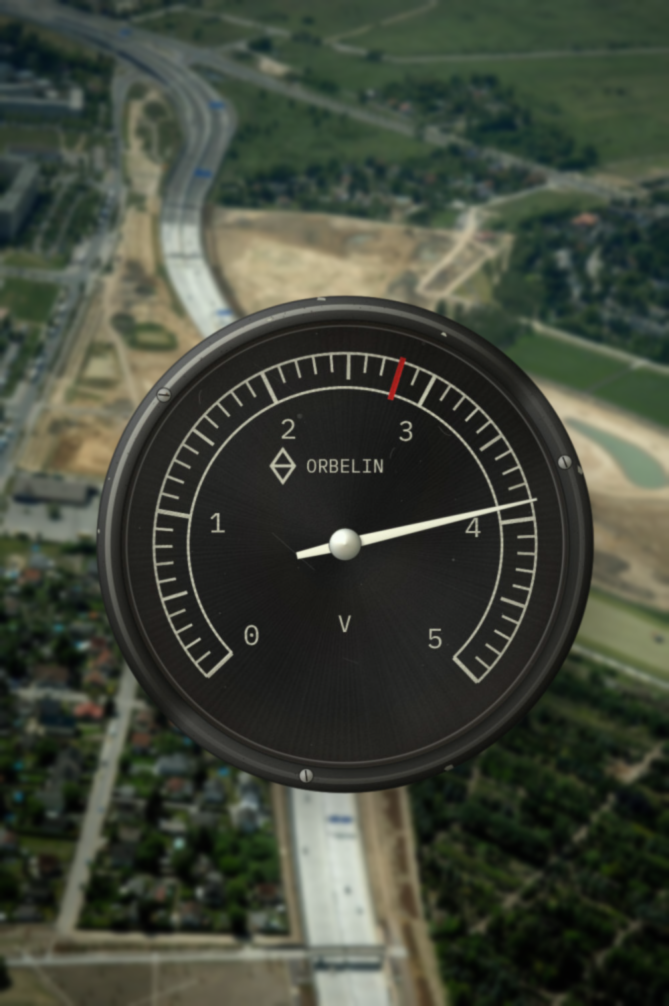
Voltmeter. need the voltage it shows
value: 3.9 V
